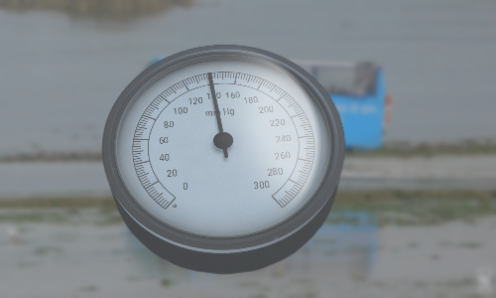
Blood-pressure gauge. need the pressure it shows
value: 140 mmHg
